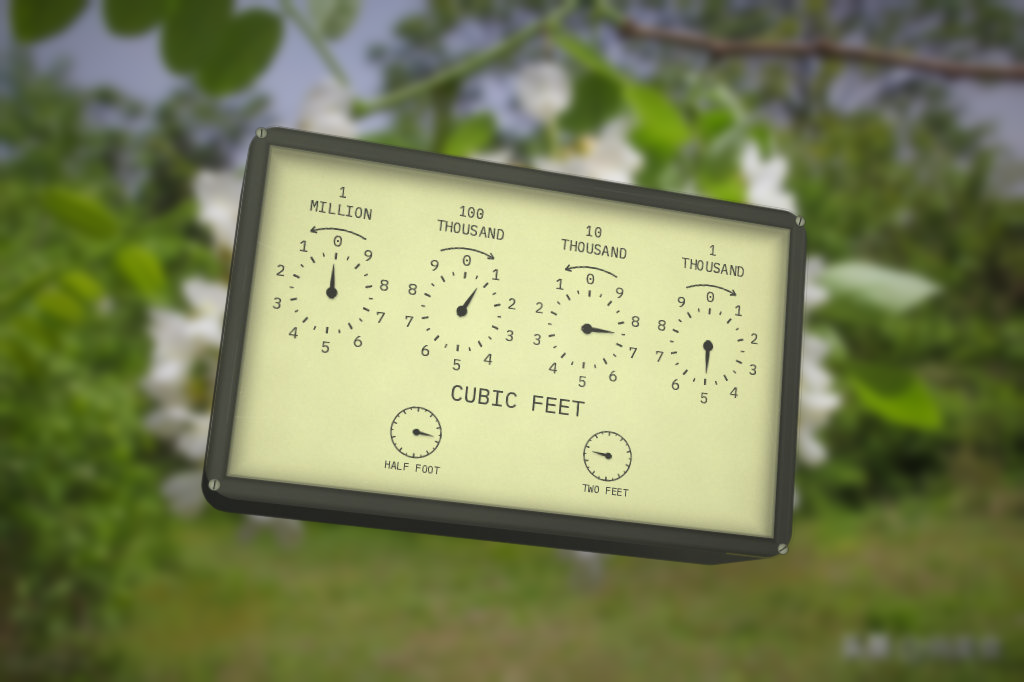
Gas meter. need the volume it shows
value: 7500 ft³
